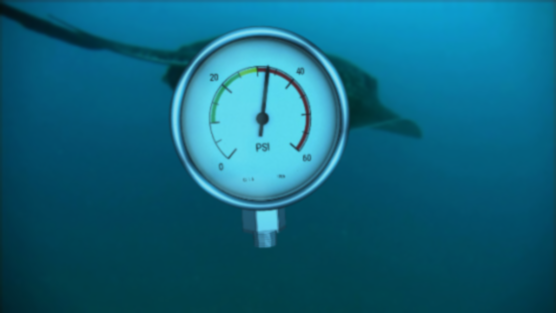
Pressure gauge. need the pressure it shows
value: 32.5 psi
